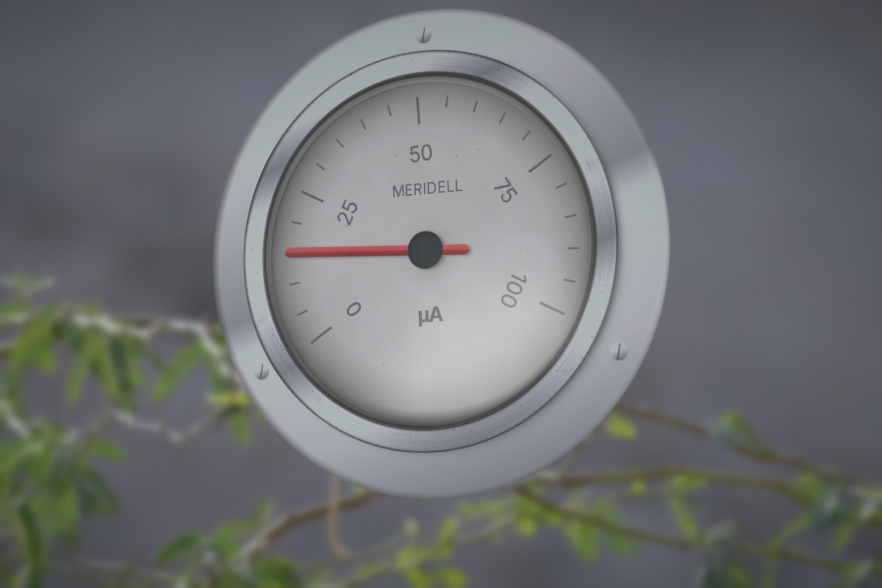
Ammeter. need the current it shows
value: 15 µA
